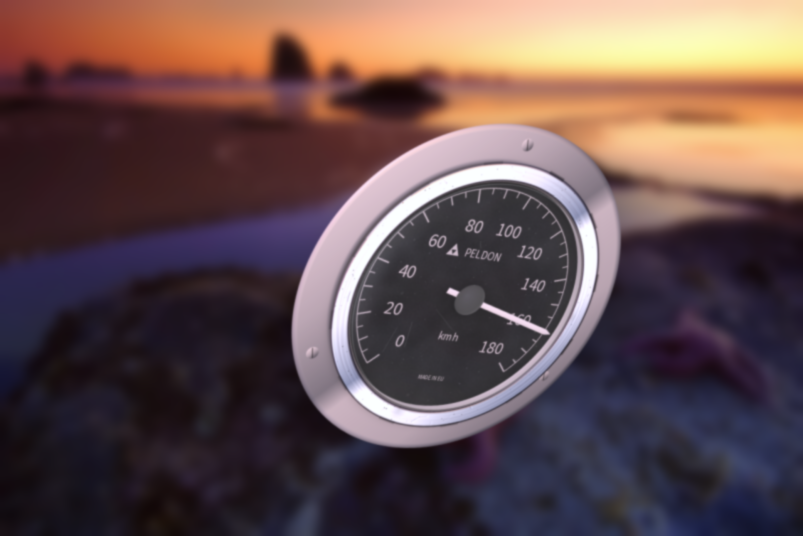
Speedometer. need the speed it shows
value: 160 km/h
